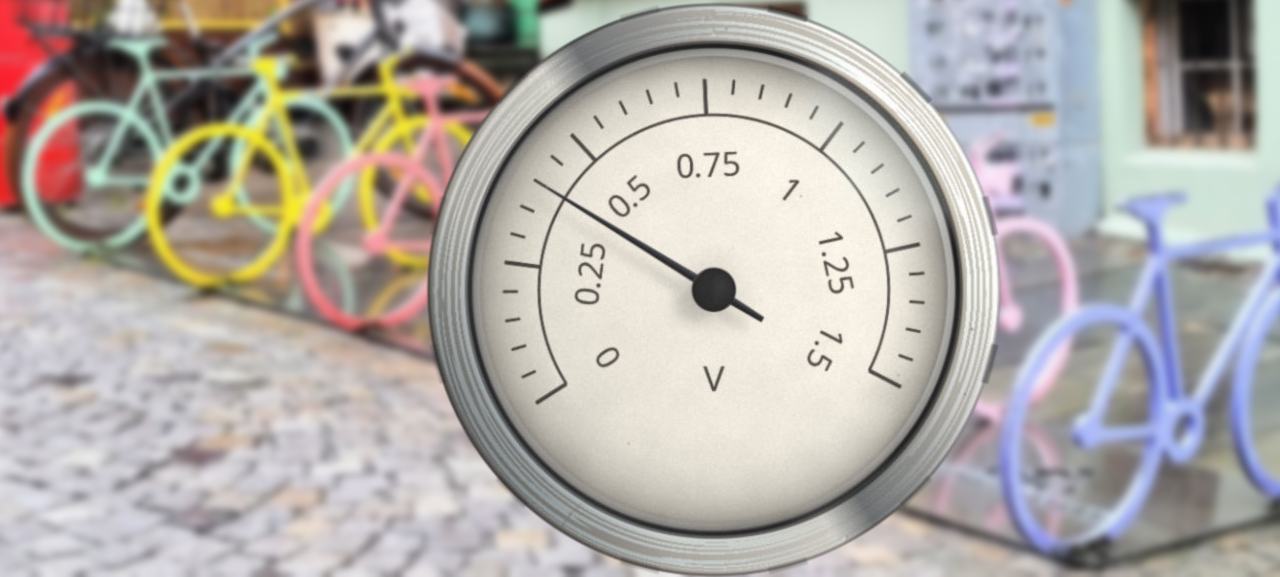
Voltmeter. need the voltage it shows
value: 0.4 V
